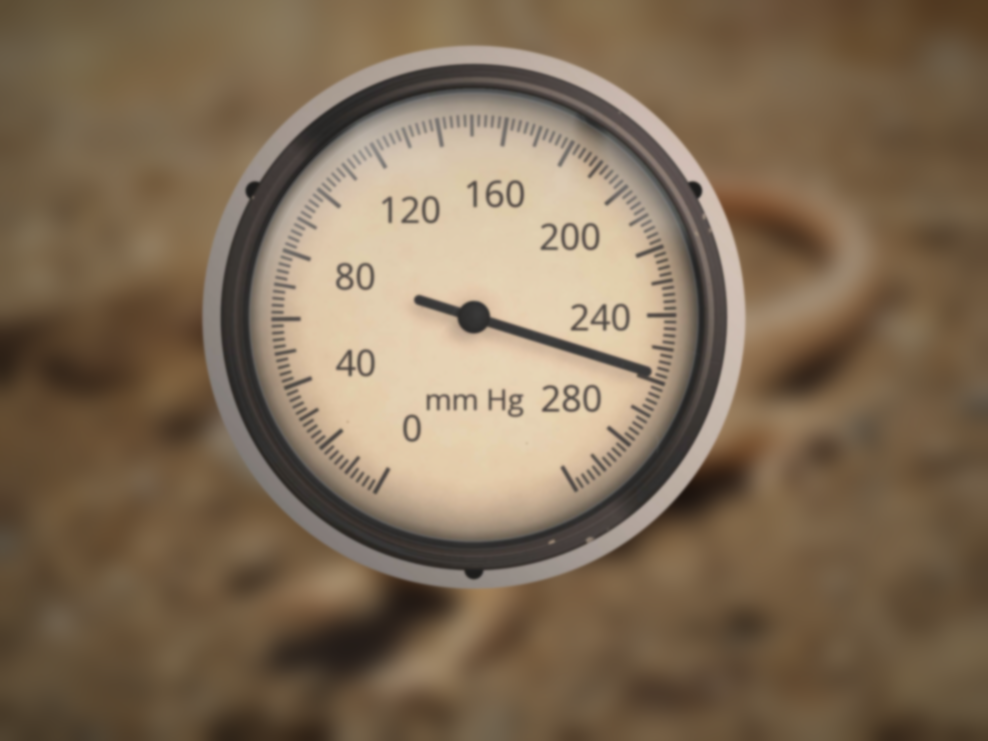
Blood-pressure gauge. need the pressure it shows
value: 258 mmHg
